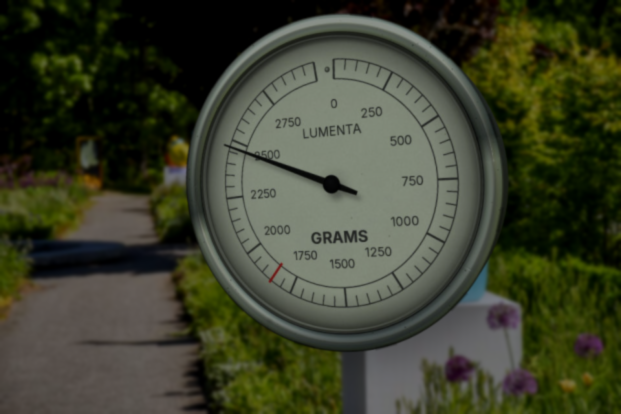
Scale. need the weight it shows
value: 2475 g
